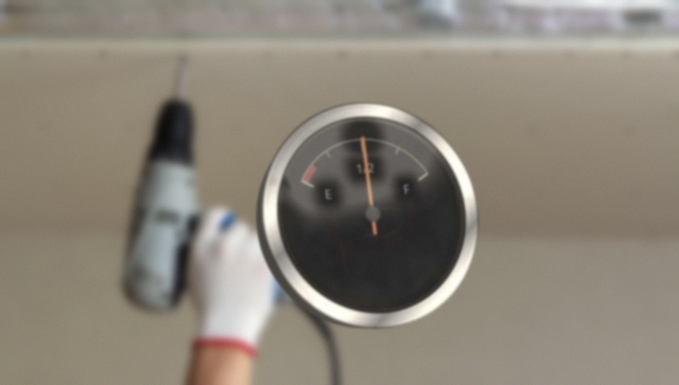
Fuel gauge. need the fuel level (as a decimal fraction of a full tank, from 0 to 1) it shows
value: 0.5
